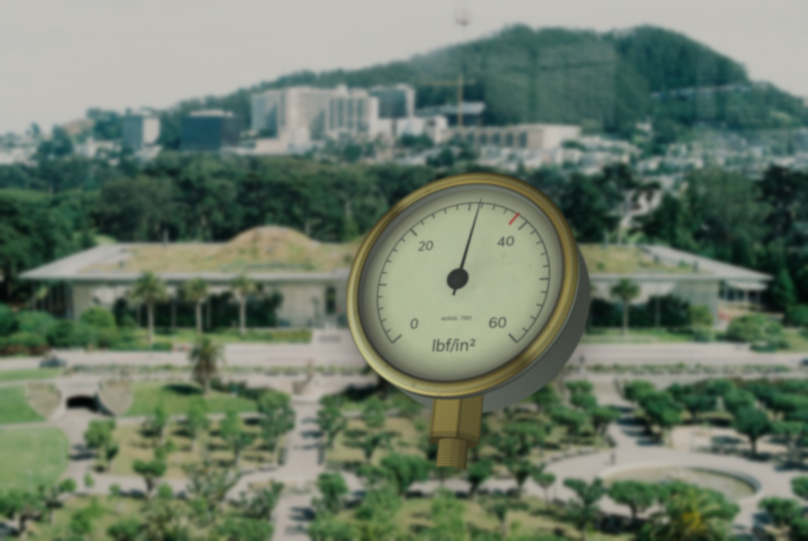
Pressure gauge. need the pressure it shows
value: 32 psi
